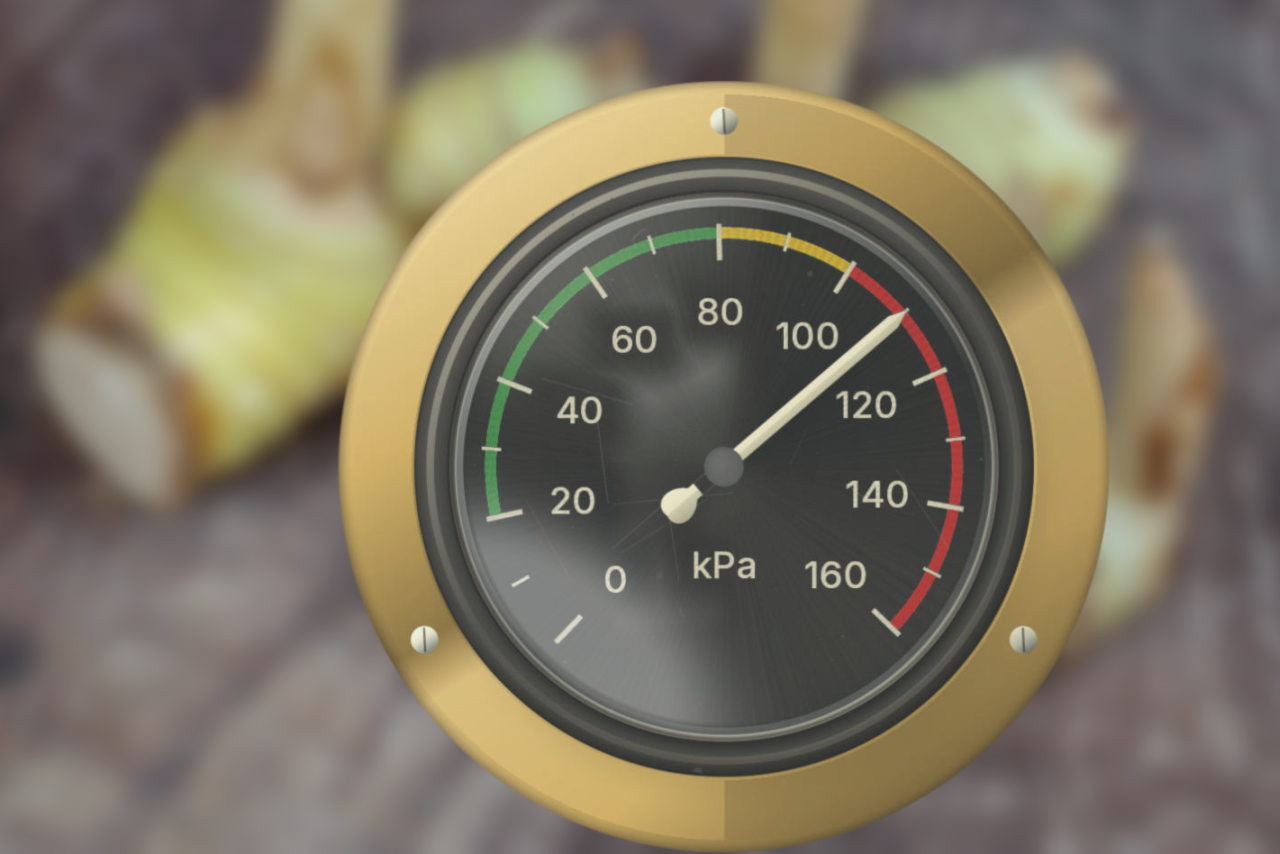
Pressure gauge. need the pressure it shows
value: 110 kPa
